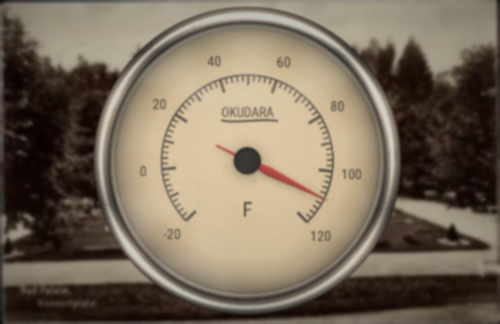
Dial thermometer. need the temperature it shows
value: 110 °F
